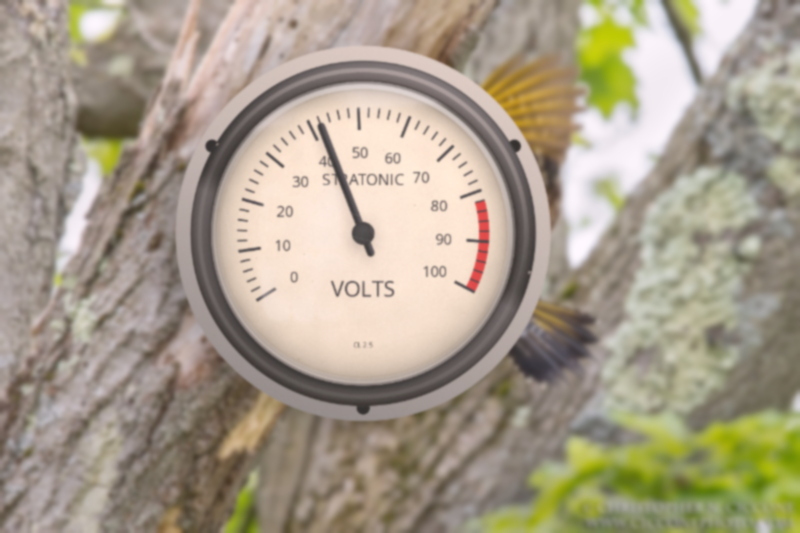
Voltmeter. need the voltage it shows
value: 42 V
